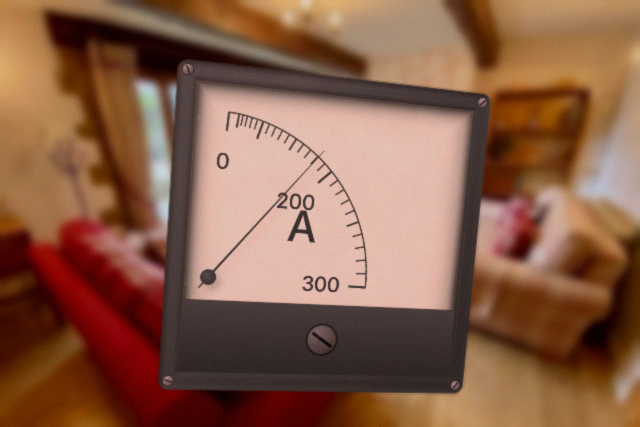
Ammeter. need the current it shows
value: 180 A
